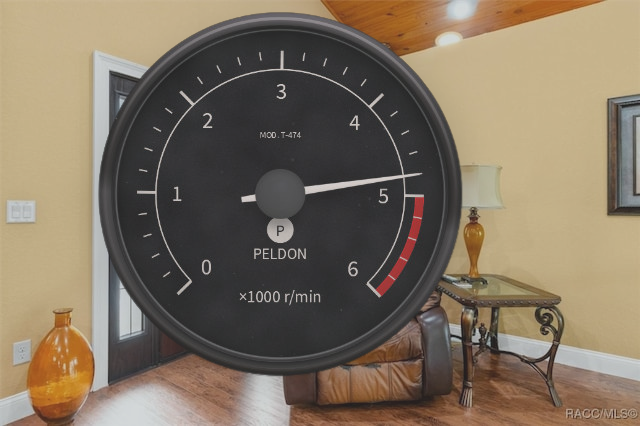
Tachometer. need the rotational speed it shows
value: 4800 rpm
